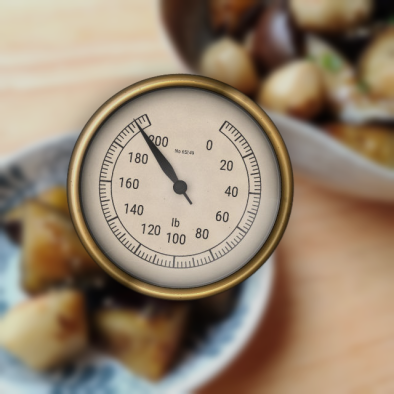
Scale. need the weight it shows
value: 194 lb
